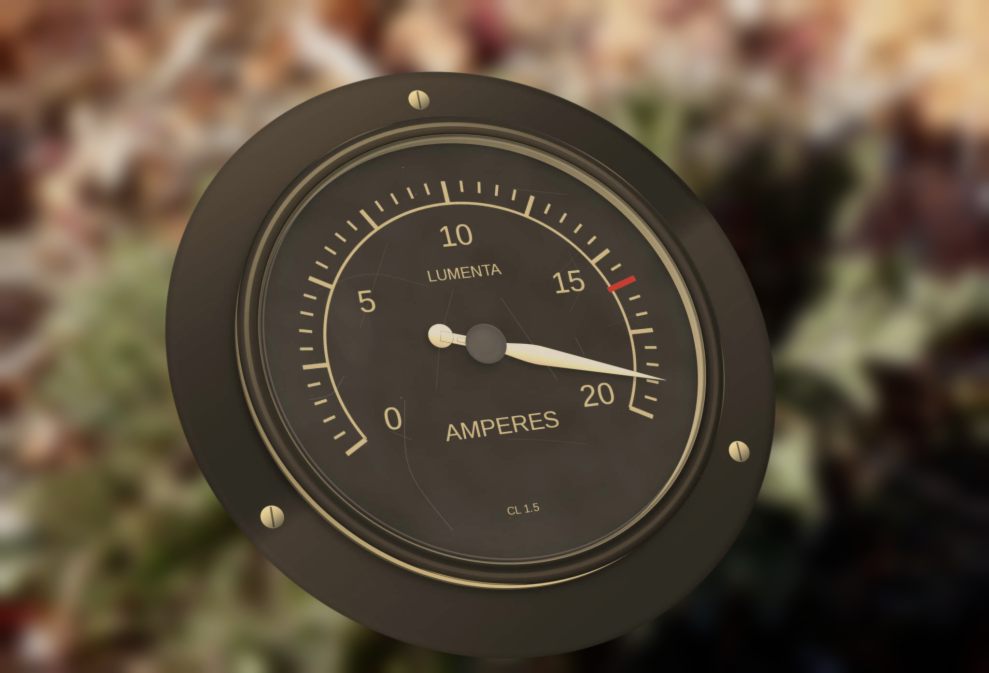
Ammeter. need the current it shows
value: 19 A
